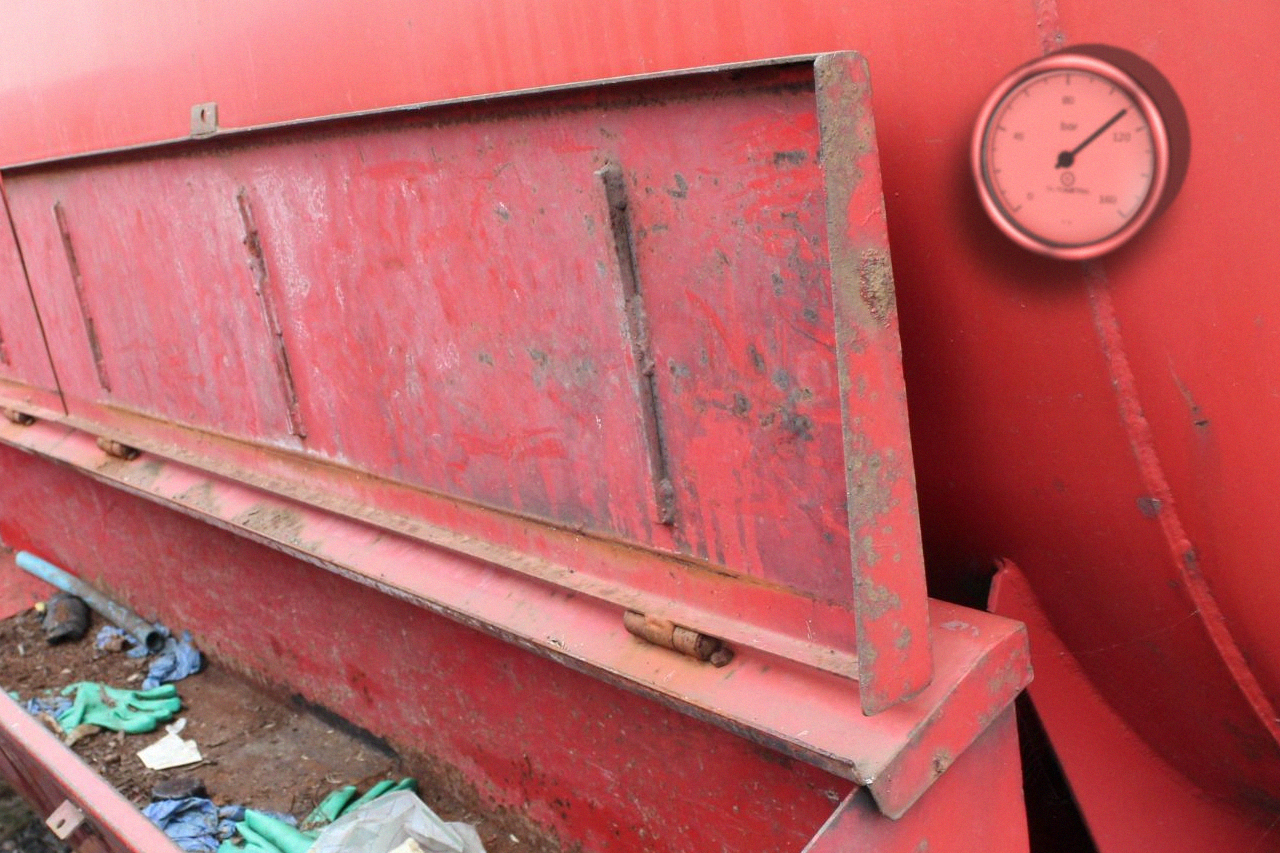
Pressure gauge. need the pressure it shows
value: 110 bar
